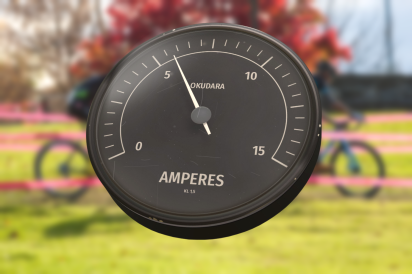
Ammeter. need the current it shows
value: 5.75 A
